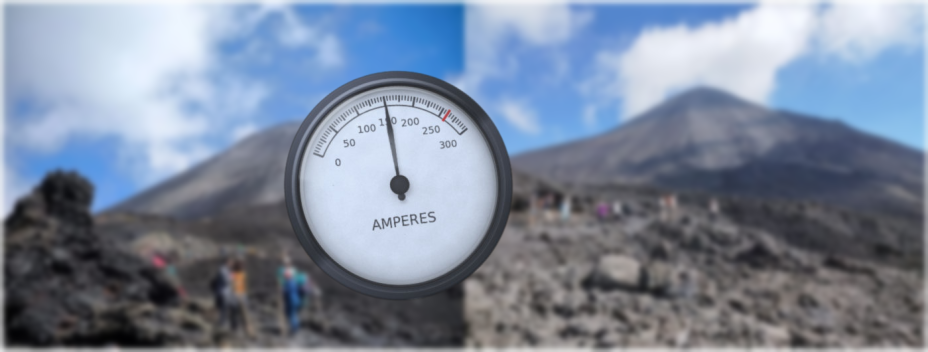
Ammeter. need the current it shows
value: 150 A
